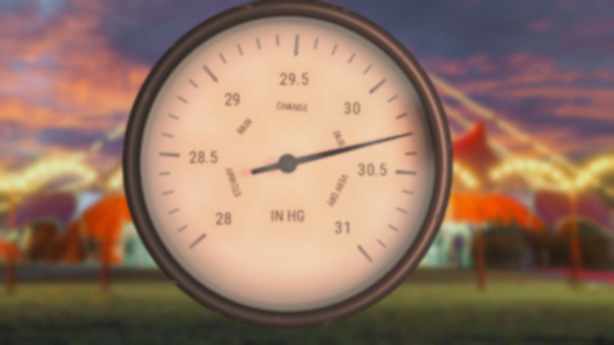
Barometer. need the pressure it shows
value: 30.3 inHg
